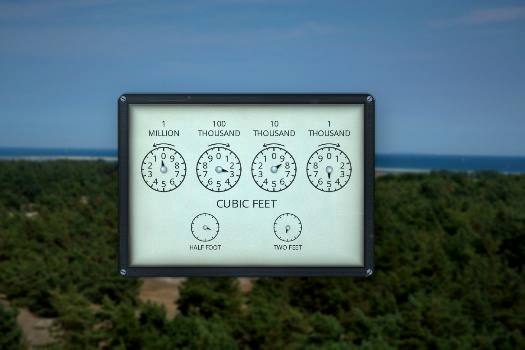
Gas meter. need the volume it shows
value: 28500 ft³
